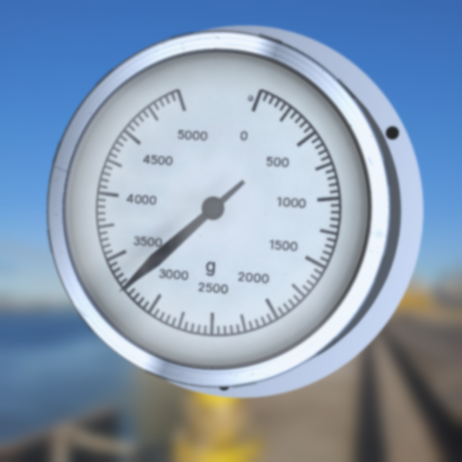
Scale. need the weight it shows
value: 3250 g
